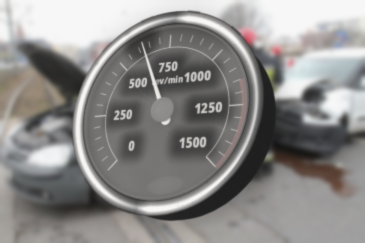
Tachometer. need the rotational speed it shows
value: 625 rpm
